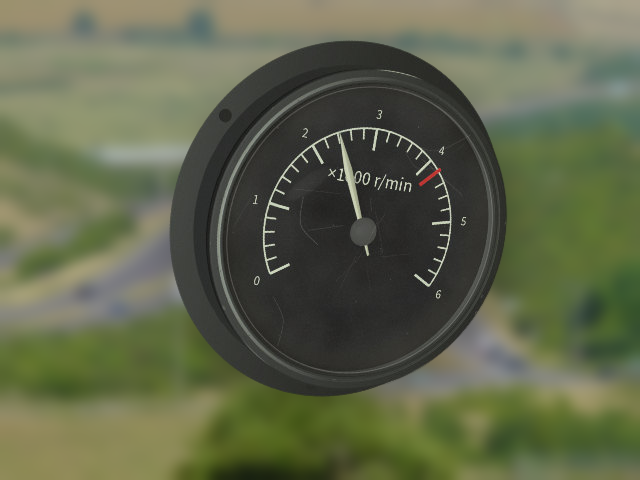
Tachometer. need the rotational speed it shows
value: 2400 rpm
